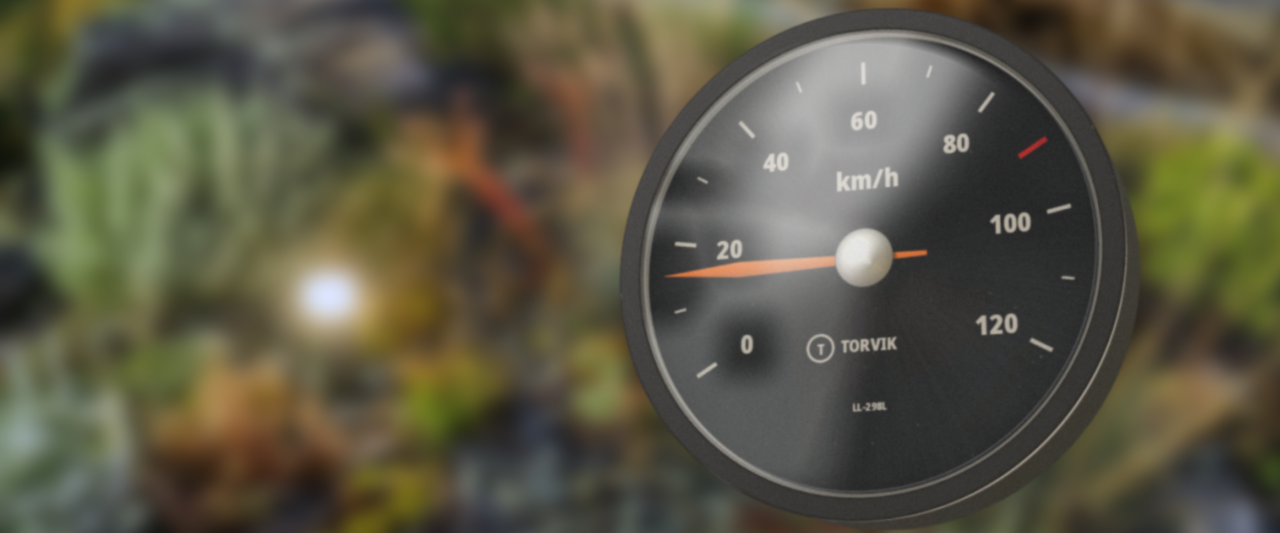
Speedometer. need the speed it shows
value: 15 km/h
